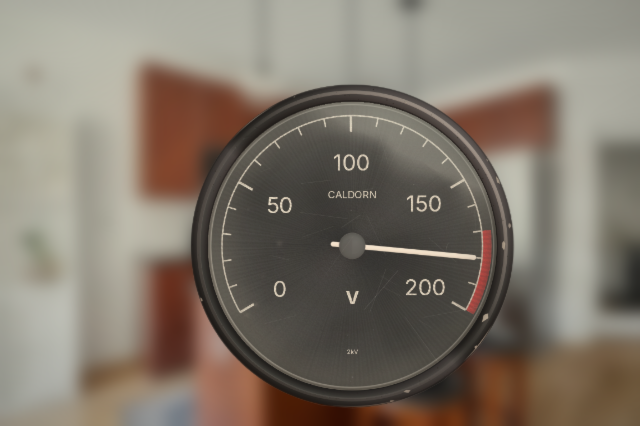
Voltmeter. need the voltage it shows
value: 180 V
